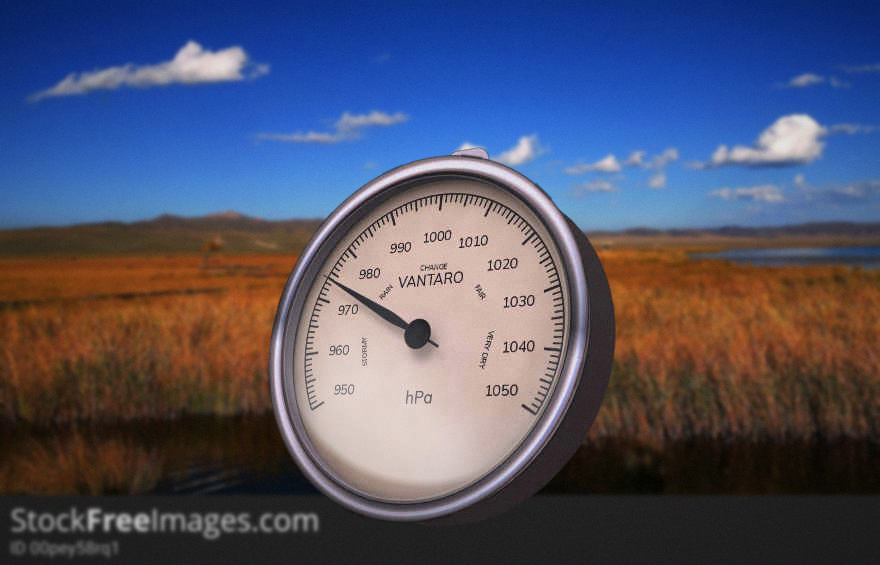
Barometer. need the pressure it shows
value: 974 hPa
